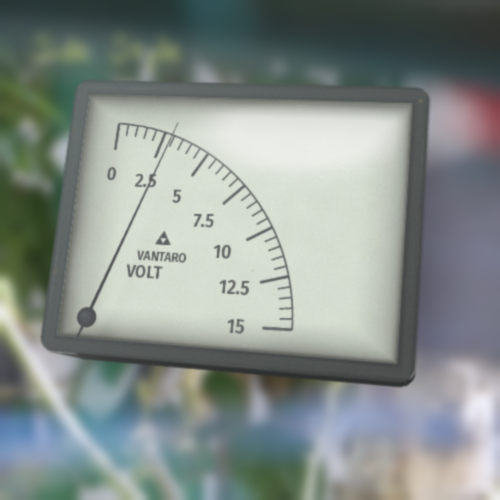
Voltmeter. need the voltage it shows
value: 3 V
